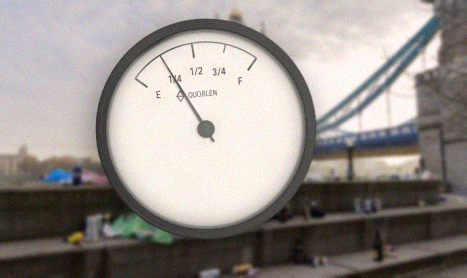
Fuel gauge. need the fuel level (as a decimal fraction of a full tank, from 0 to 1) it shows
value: 0.25
